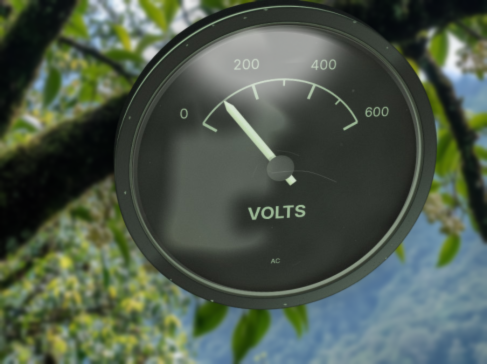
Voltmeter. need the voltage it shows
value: 100 V
